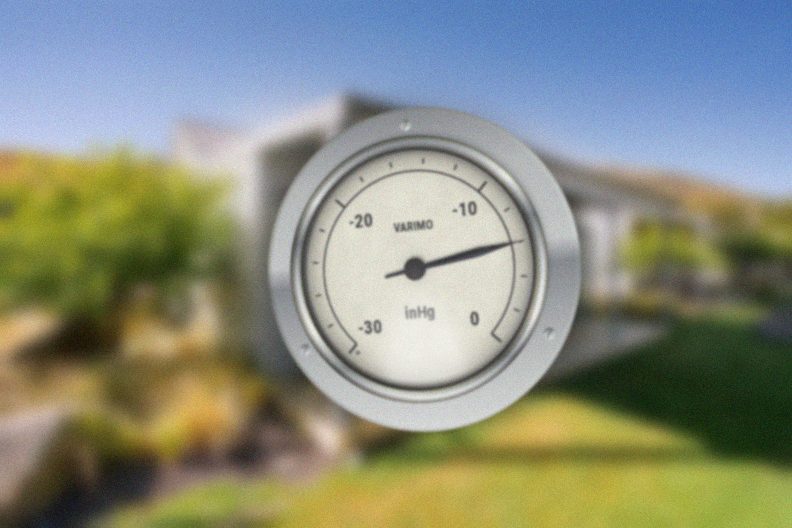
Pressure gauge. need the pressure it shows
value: -6 inHg
